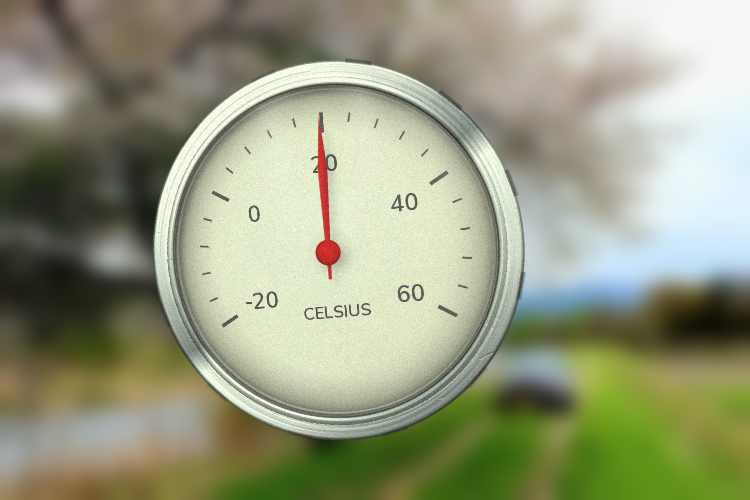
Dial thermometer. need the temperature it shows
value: 20 °C
